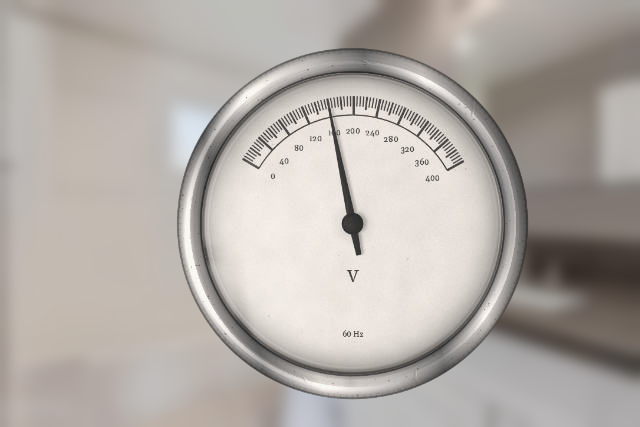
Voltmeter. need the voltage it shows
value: 160 V
